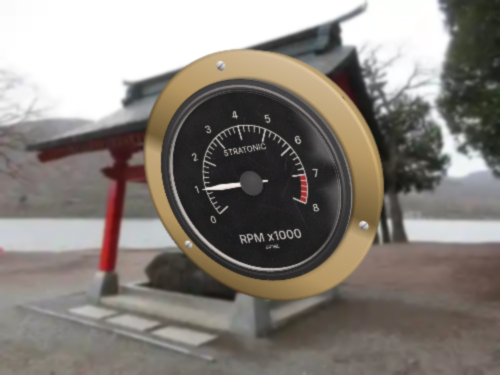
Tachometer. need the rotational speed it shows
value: 1000 rpm
